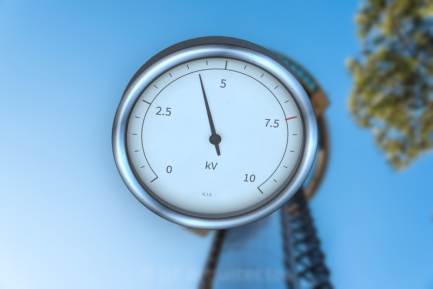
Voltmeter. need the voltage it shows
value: 4.25 kV
